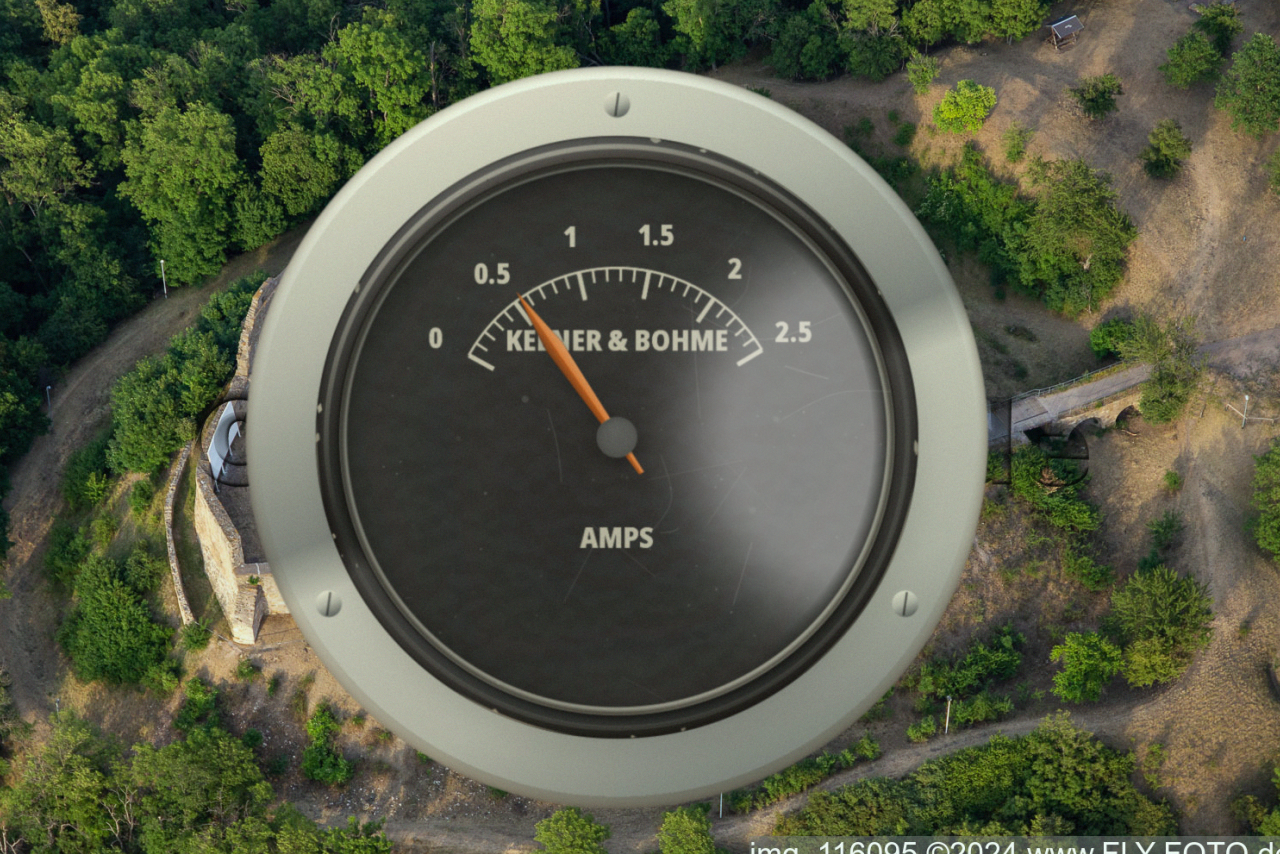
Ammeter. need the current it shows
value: 0.55 A
